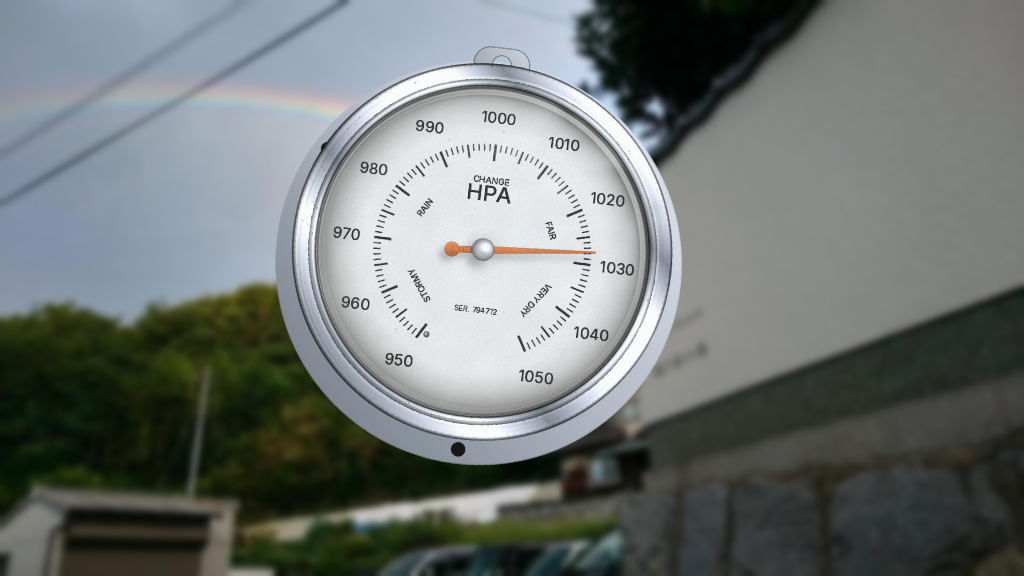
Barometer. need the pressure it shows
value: 1028 hPa
